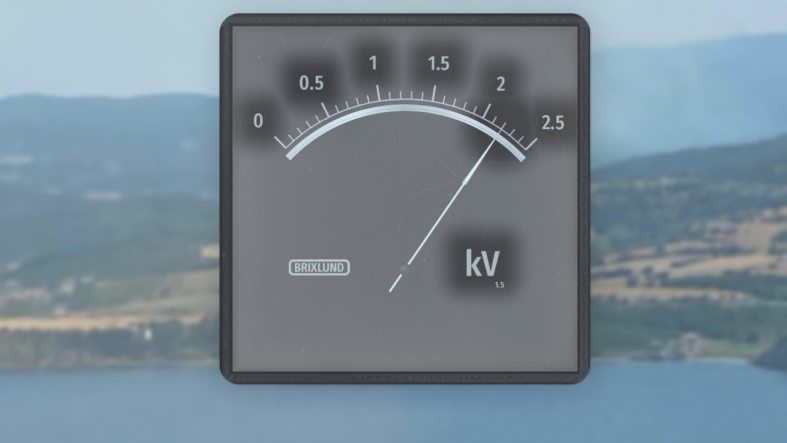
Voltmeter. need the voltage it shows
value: 2.2 kV
